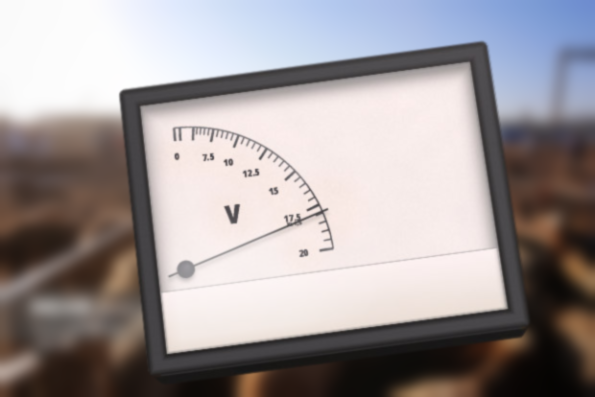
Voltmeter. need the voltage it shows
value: 18 V
